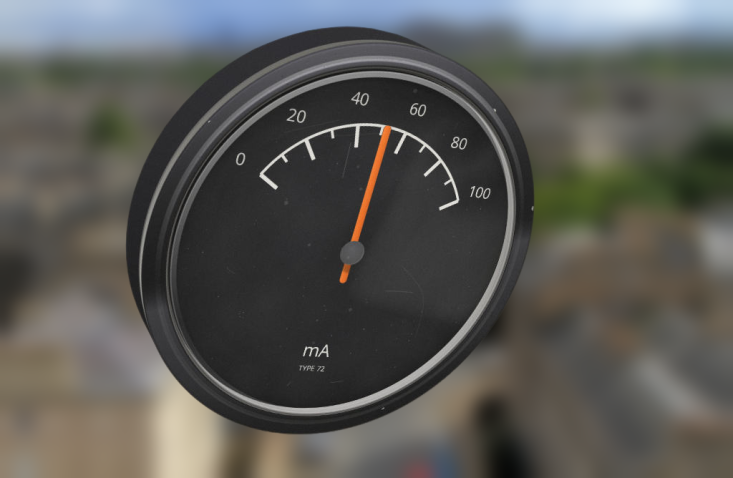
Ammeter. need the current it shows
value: 50 mA
